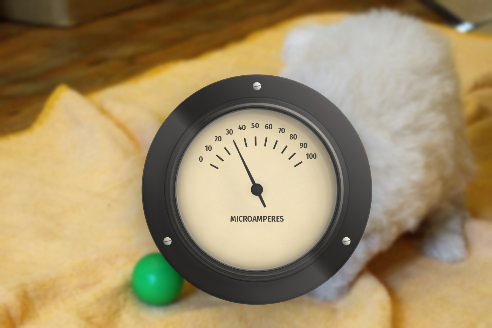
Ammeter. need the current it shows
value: 30 µA
